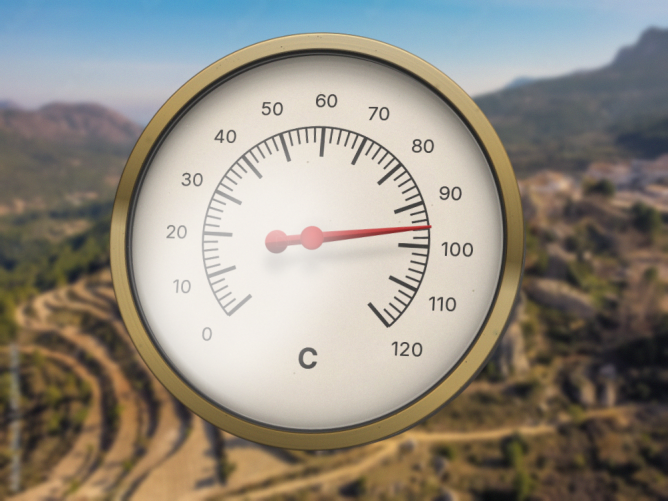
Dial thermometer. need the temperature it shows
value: 96 °C
